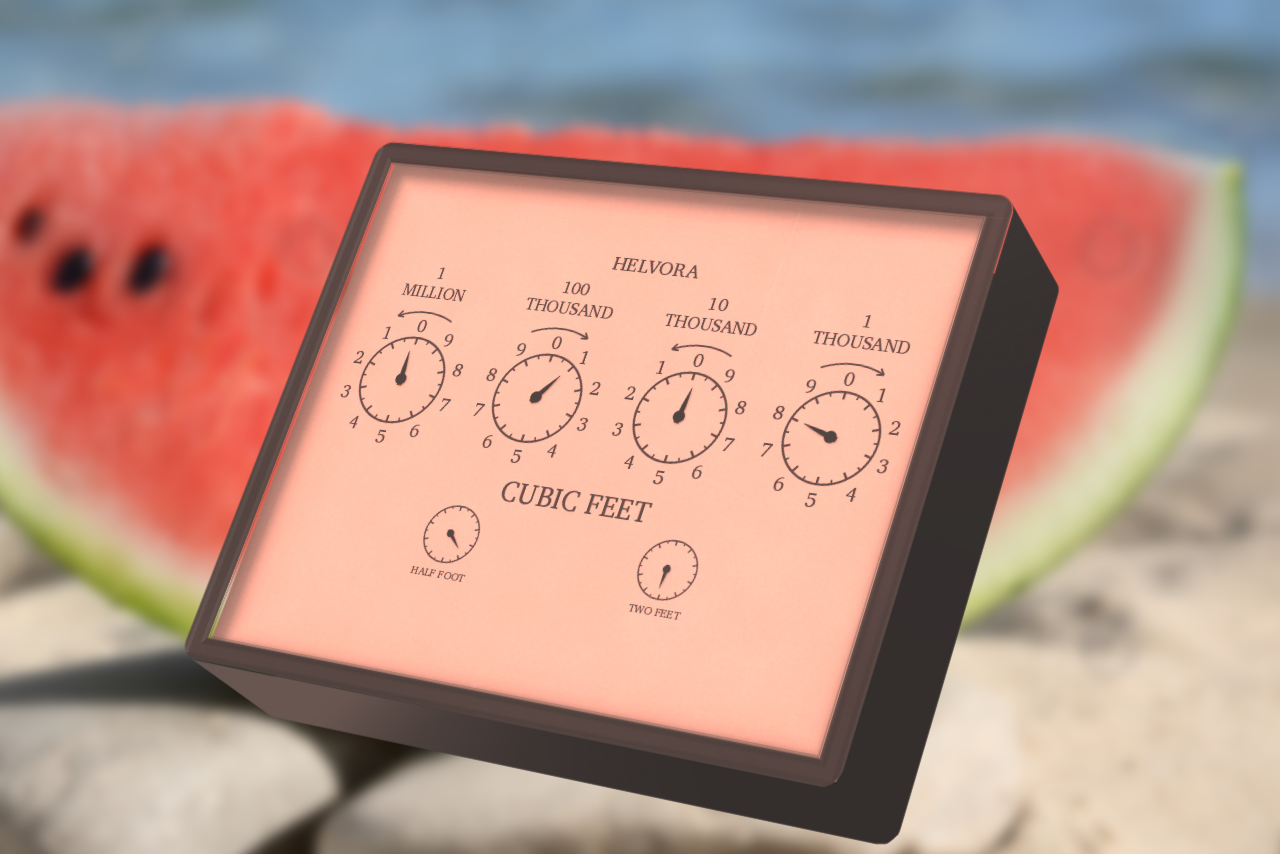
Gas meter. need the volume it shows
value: 9800 ft³
